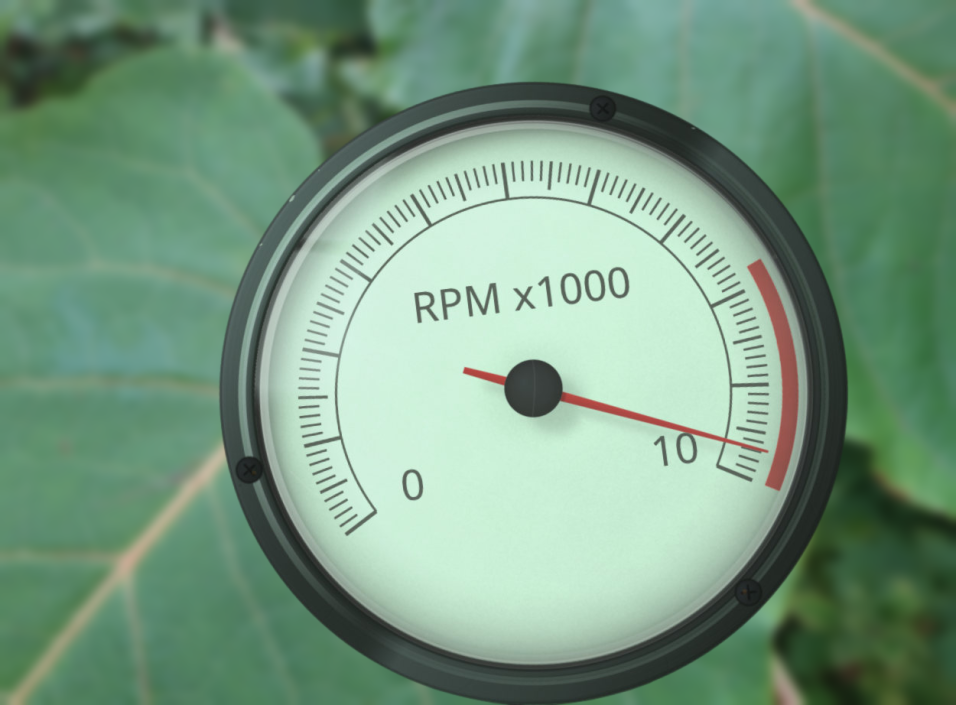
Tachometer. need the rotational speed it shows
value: 9700 rpm
